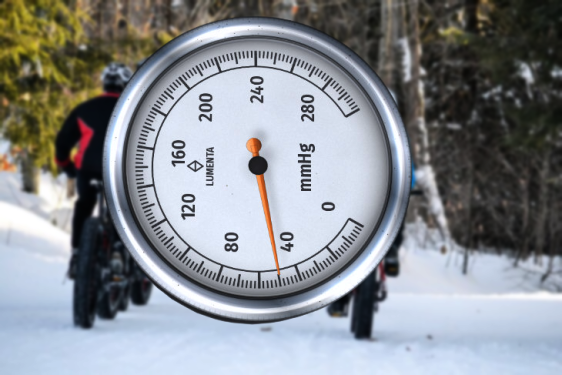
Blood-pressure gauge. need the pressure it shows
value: 50 mmHg
